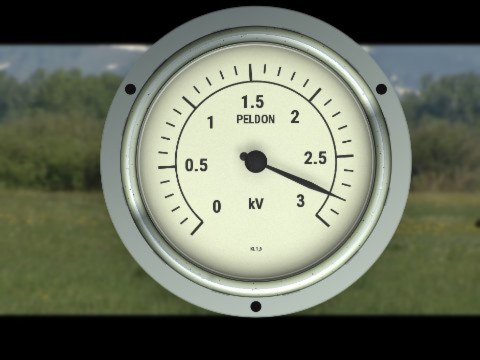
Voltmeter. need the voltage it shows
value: 2.8 kV
